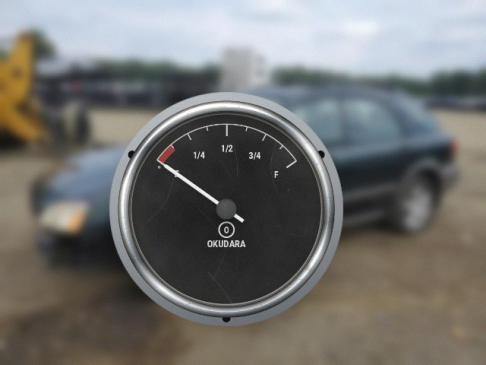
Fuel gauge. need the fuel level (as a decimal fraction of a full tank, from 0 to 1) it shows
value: 0
